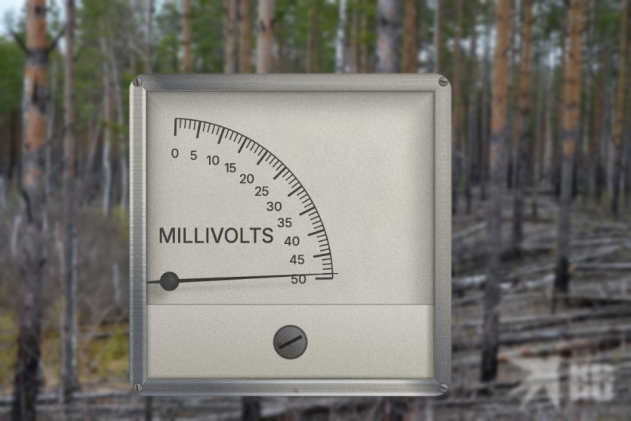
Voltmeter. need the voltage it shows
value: 49 mV
